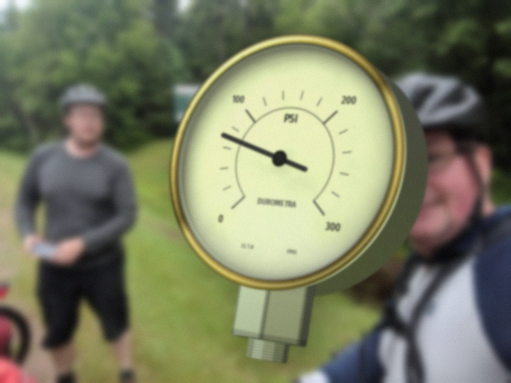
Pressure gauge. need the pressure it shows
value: 70 psi
